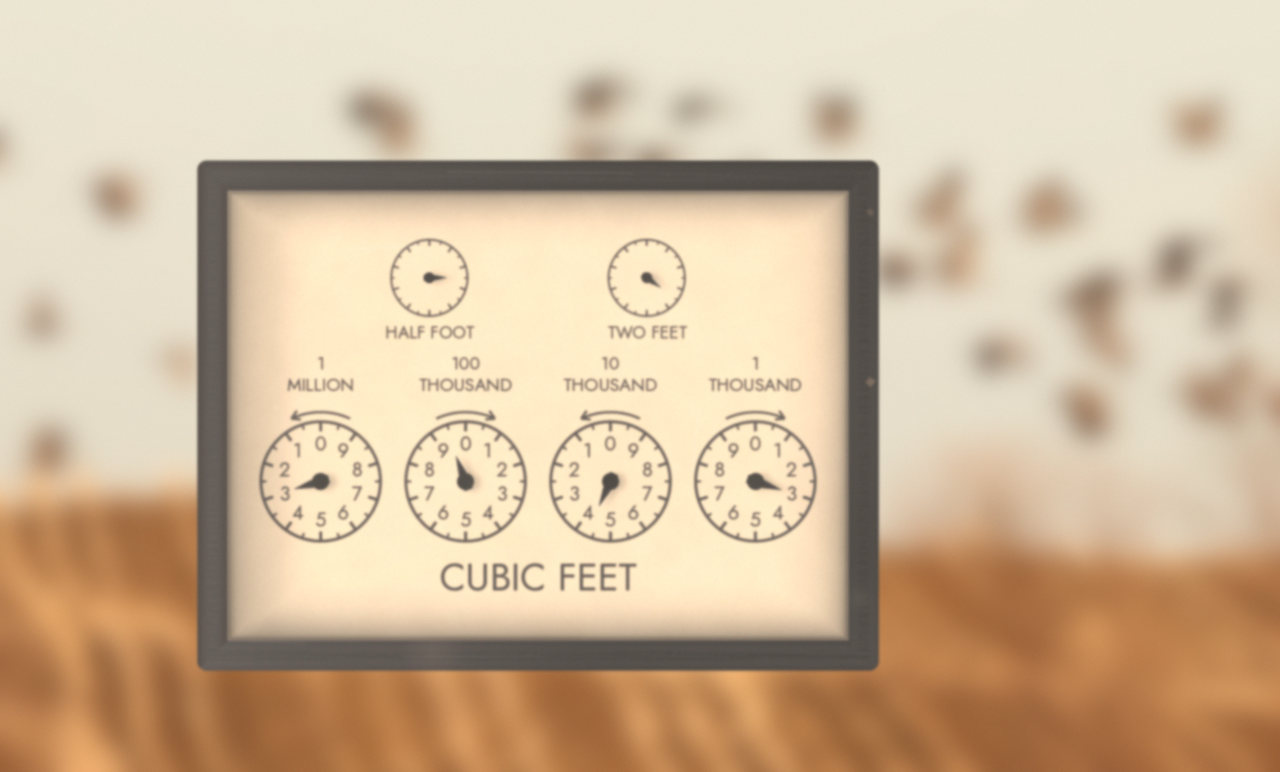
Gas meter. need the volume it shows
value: 294300 ft³
